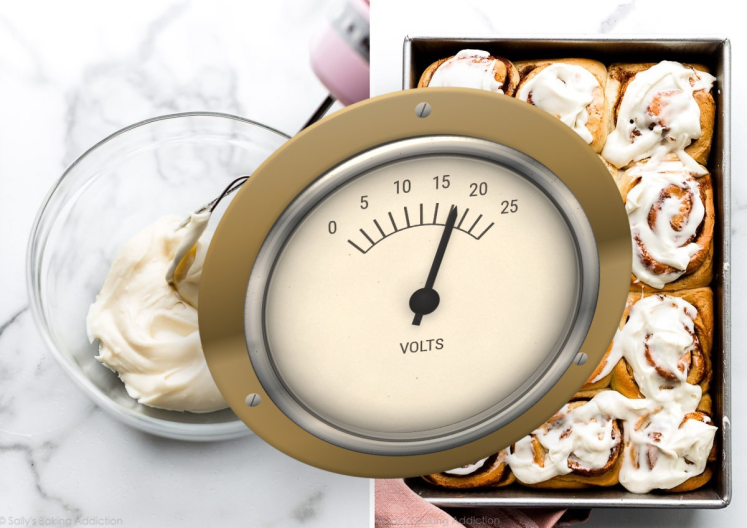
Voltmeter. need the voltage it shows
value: 17.5 V
